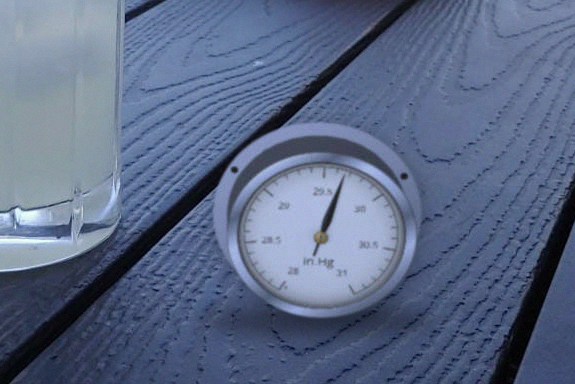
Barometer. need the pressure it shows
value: 29.65 inHg
